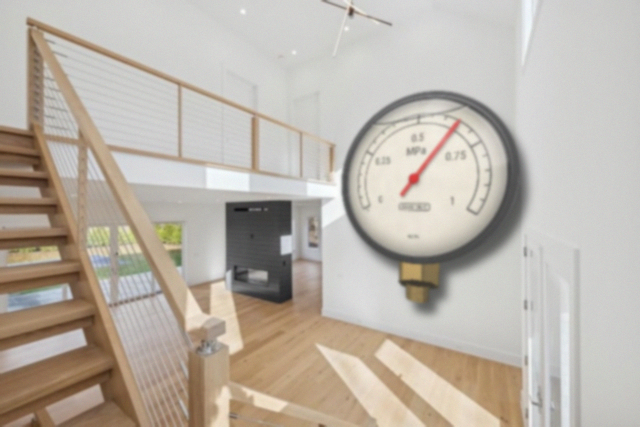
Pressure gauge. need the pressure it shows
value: 0.65 MPa
